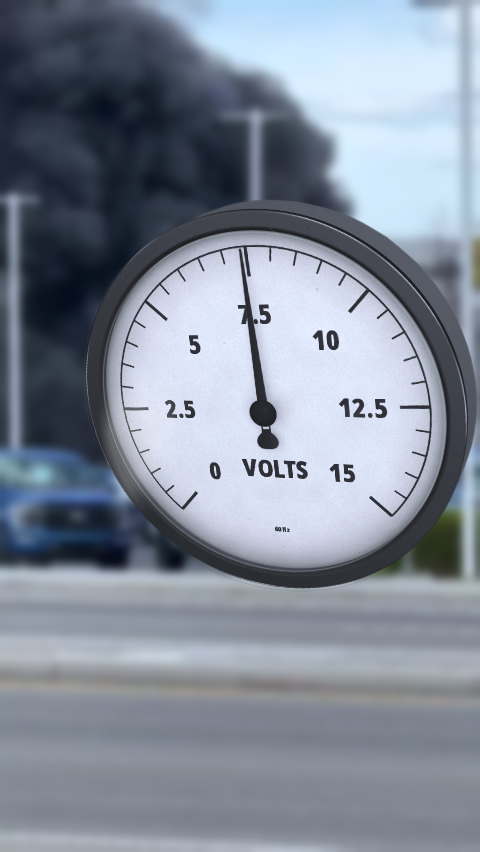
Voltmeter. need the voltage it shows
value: 7.5 V
